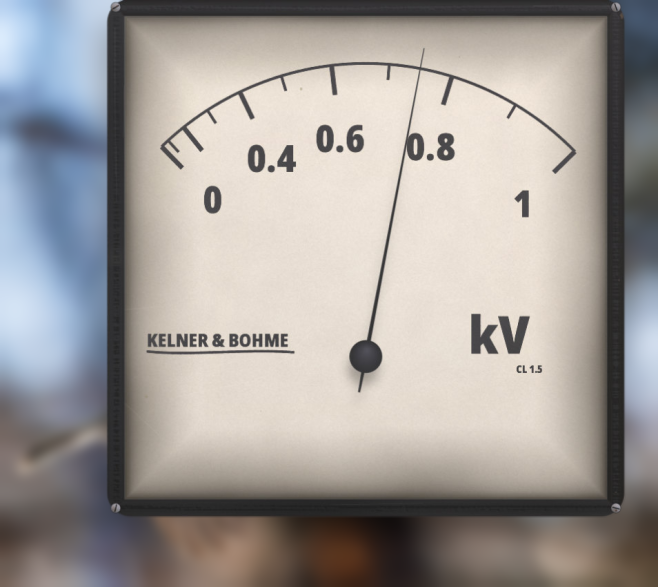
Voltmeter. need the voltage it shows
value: 0.75 kV
